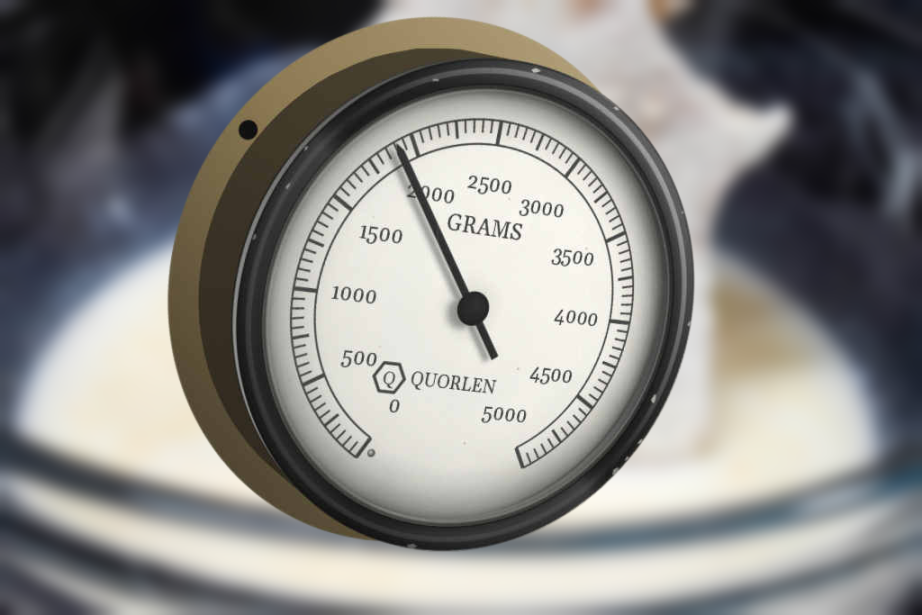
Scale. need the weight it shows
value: 1900 g
